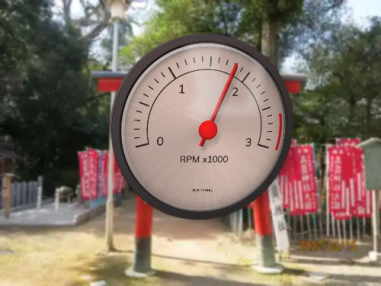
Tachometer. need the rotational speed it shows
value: 1800 rpm
